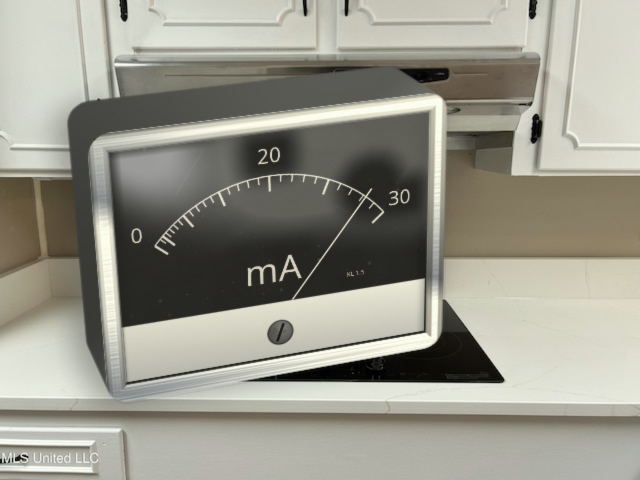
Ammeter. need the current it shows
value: 28 mA
